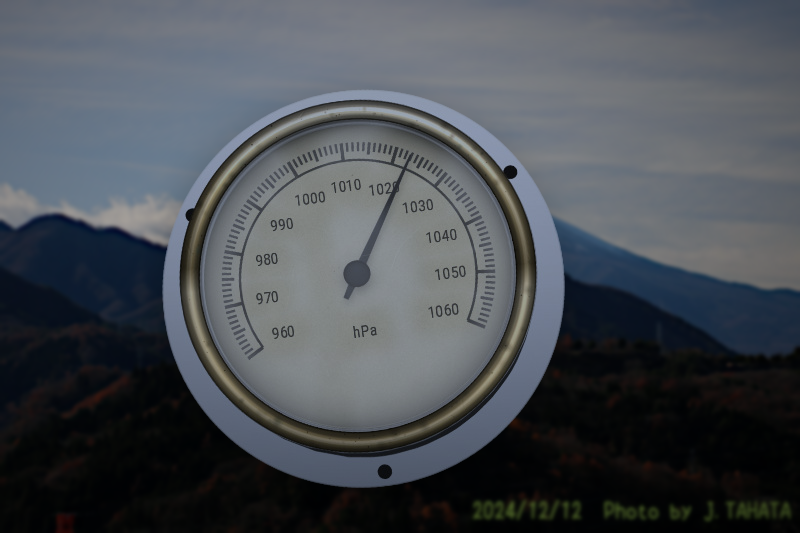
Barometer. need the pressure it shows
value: 1023 hPa
